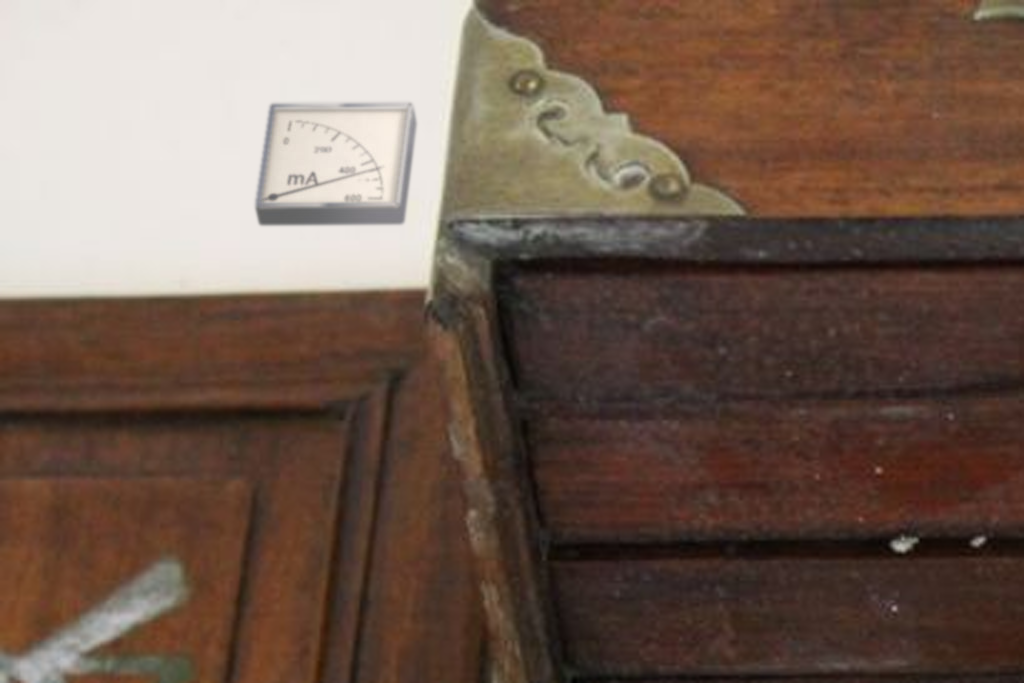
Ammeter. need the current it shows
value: 450 mA
